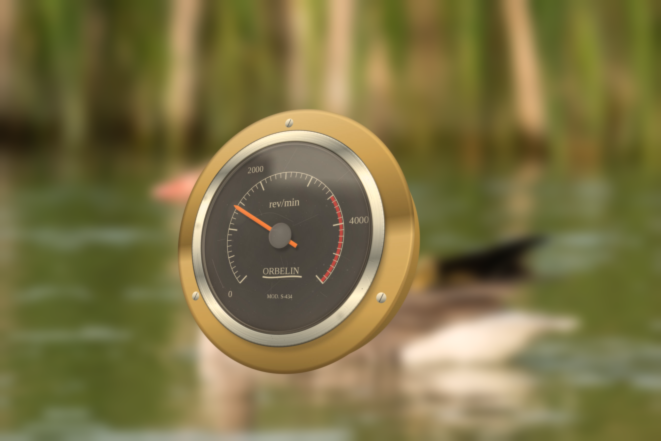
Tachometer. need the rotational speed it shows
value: 1400 rpm
